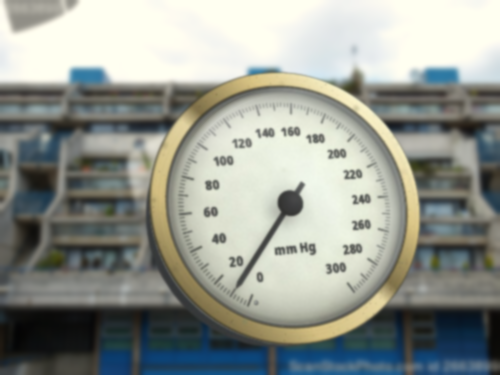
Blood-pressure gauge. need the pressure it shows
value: 10 mmHg
